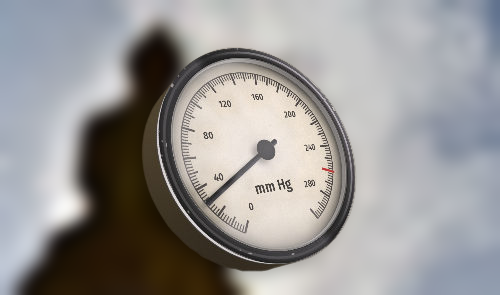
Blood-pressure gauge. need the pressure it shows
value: 30 mmHg
